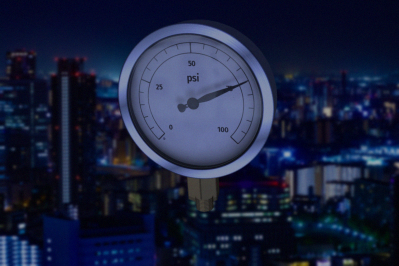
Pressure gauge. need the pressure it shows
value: 75 psi
